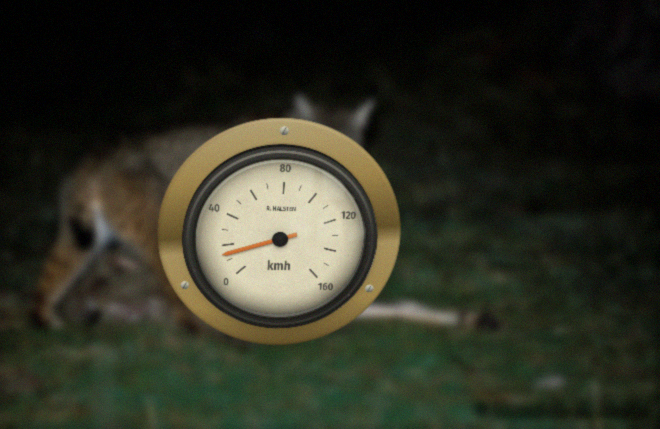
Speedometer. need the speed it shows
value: 15 km/h
